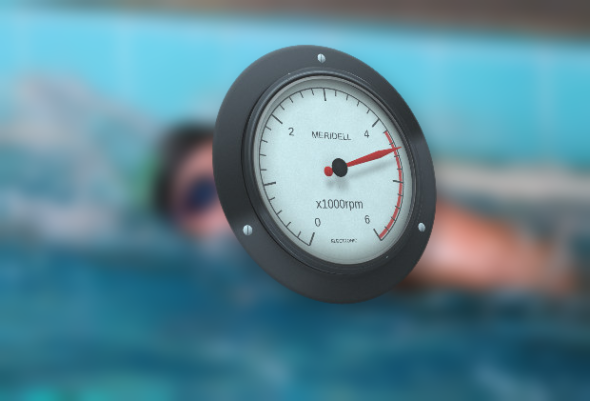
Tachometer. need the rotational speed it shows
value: 4500 rpm
